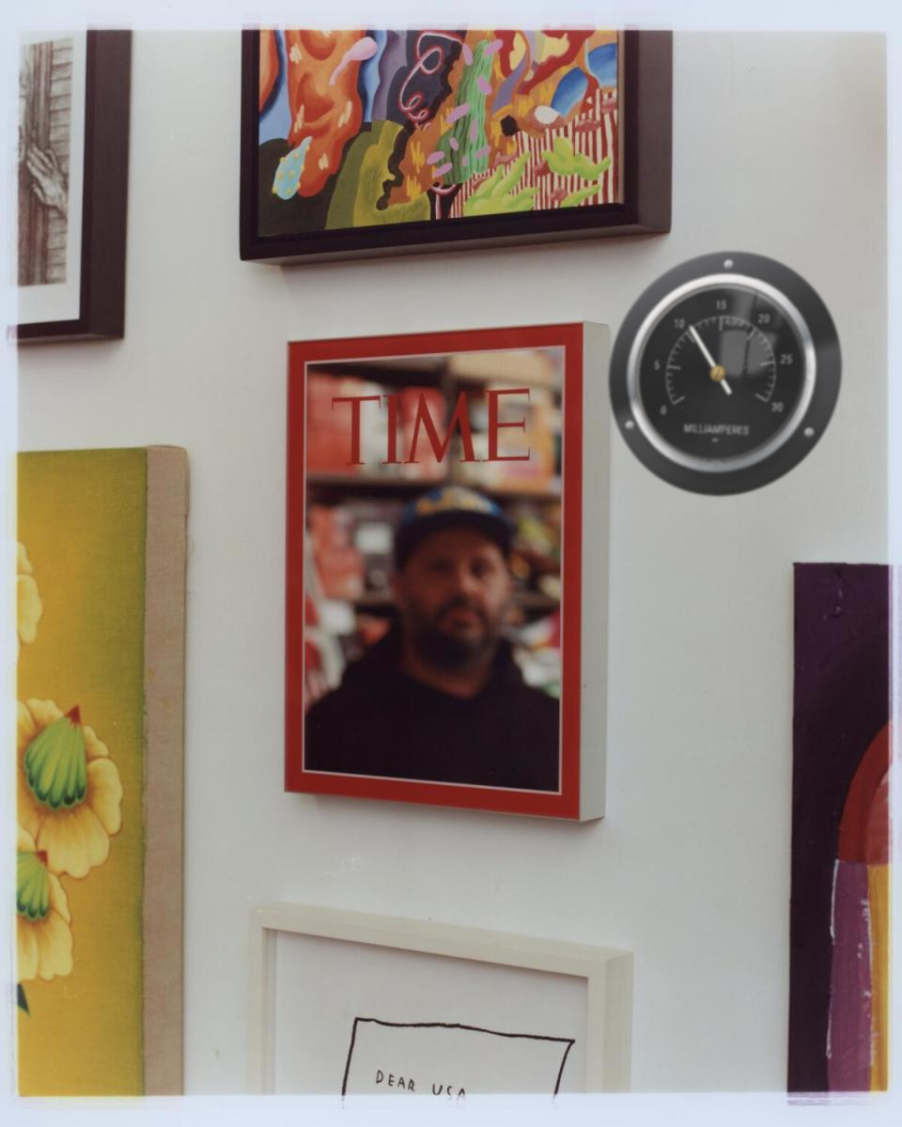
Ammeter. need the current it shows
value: 11 mA
